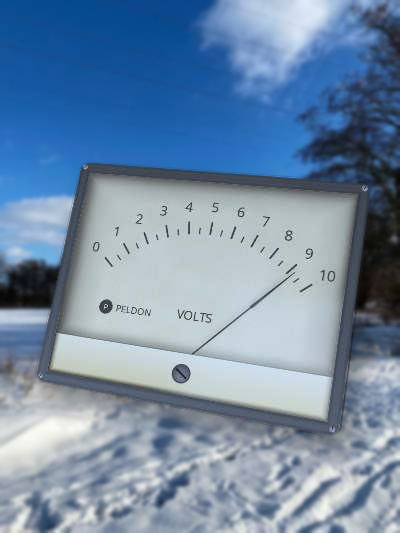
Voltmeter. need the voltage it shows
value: 9.25 V
